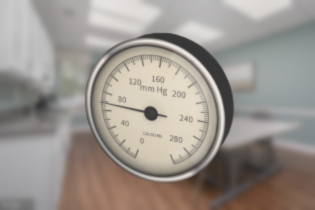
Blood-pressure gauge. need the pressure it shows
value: 70 mmHg
